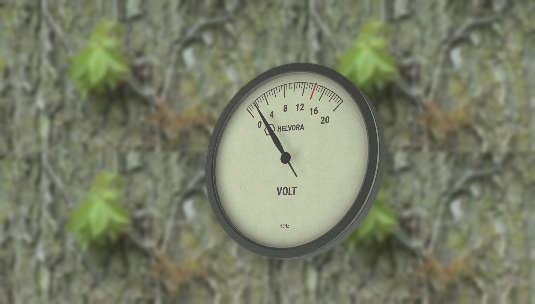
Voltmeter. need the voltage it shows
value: 2 V
